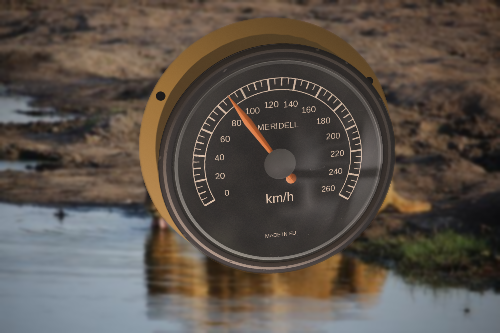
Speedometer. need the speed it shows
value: 90 km/h
